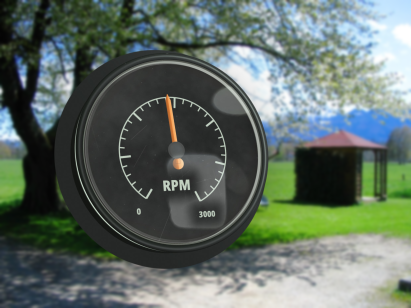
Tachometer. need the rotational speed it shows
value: 1400 rpm
